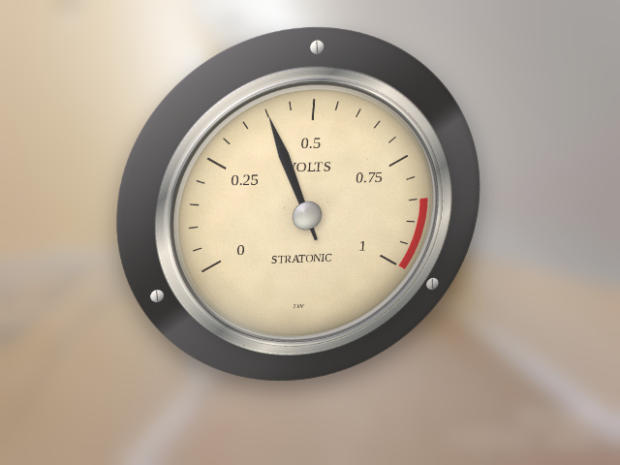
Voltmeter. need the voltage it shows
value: 0.4 V
